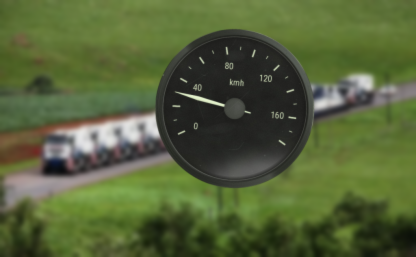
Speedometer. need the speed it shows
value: 30 km/h
